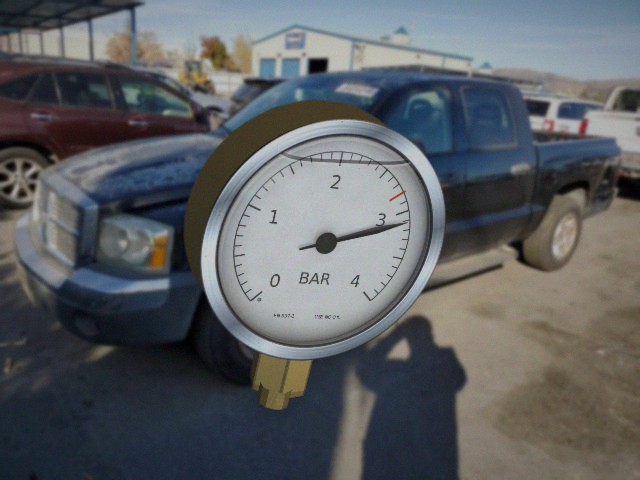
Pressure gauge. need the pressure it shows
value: 3.1 bar
